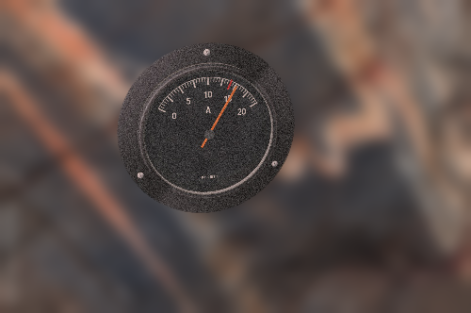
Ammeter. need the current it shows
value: 15 A
